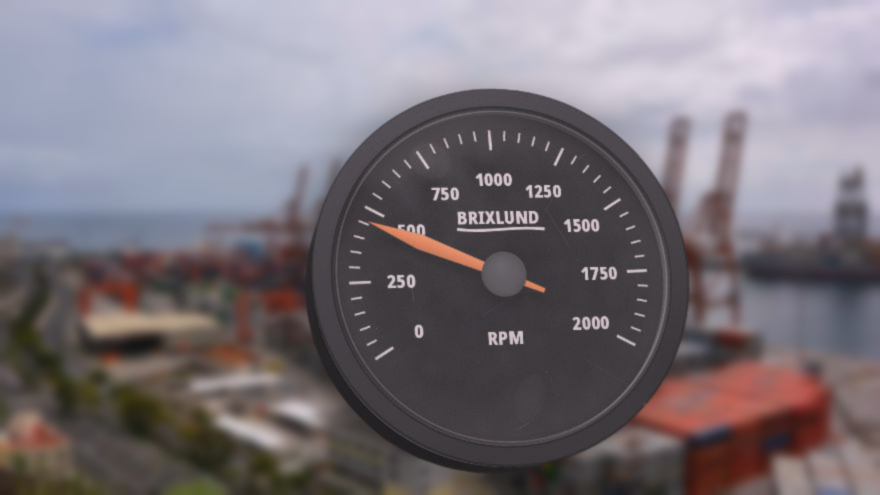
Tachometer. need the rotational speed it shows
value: 450 rpm
